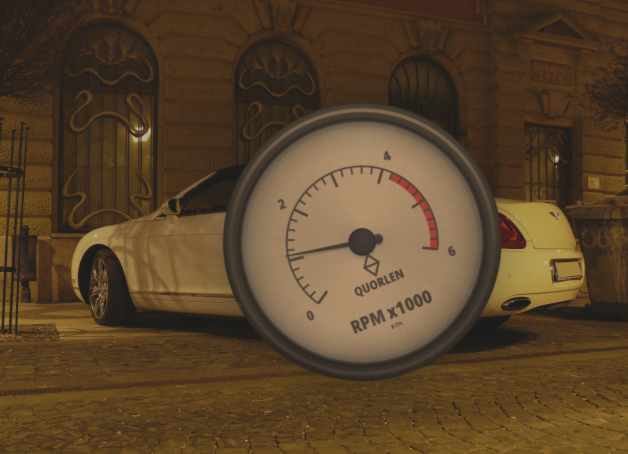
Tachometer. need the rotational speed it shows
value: 1100 rpm
